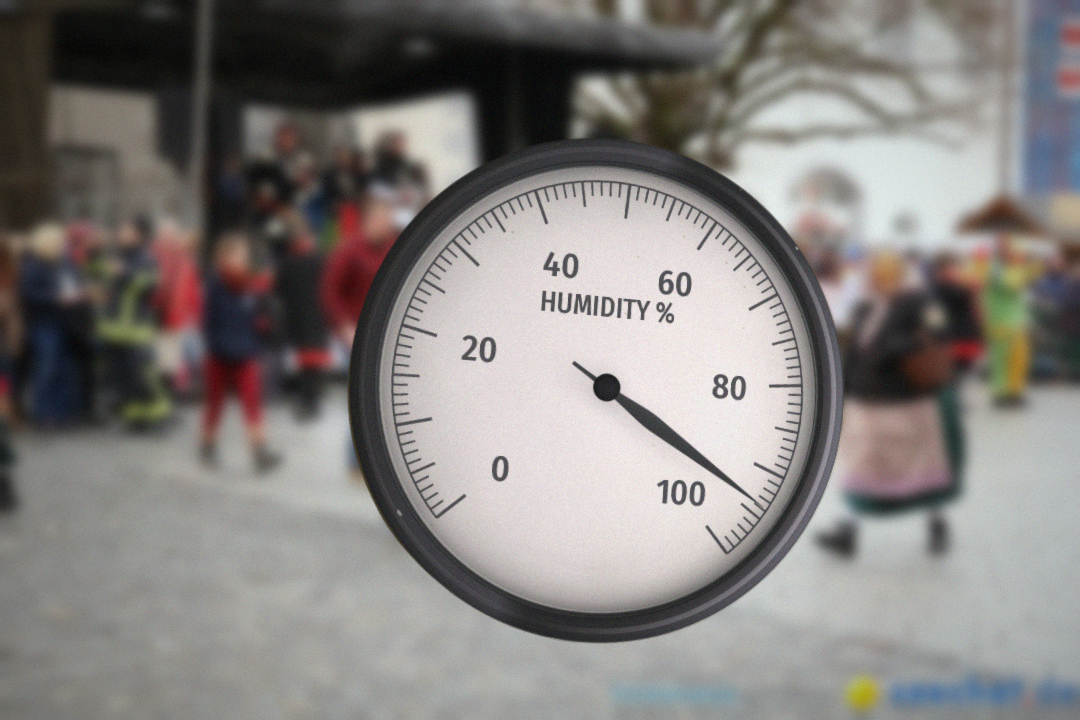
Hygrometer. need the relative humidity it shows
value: 94 %
